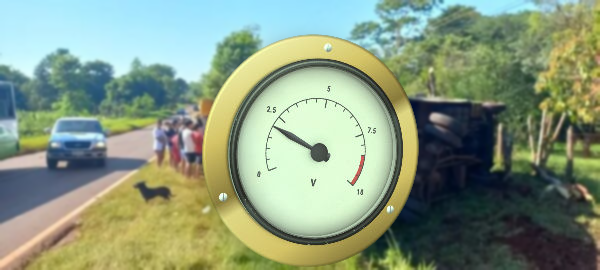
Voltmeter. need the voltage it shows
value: 2 V
